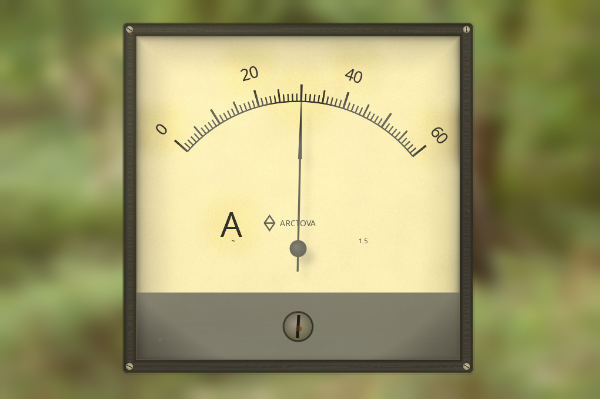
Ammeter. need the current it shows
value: 30 A
